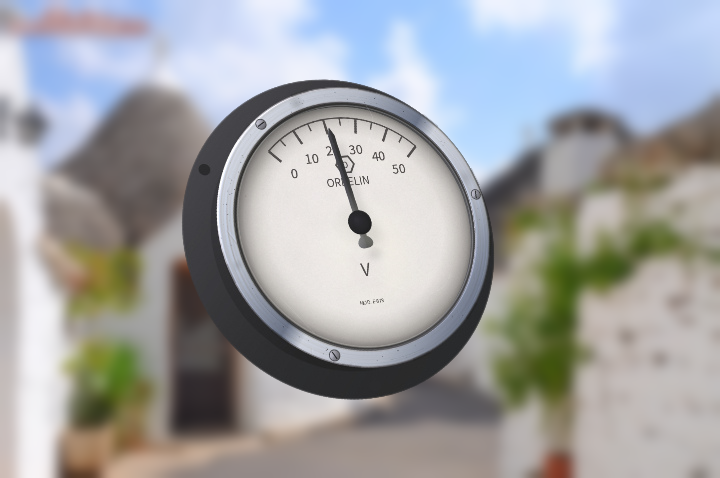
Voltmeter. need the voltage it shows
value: 20 V
